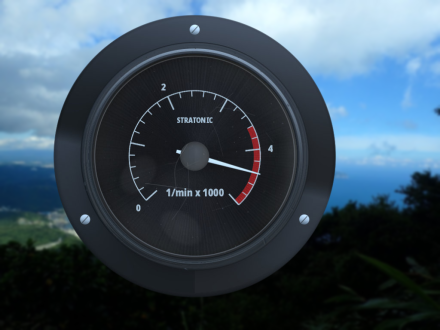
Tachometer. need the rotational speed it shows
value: 4400 rpm
